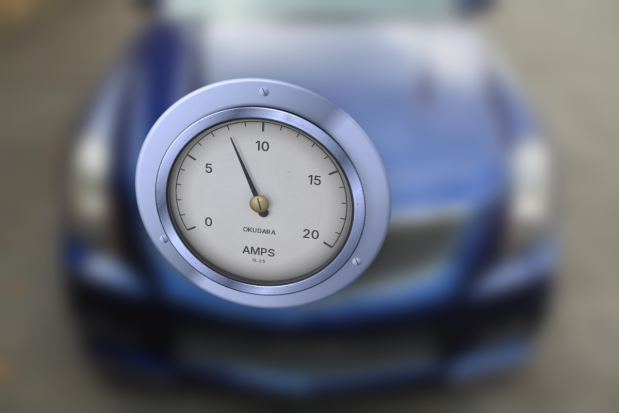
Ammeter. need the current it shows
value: 8 A
